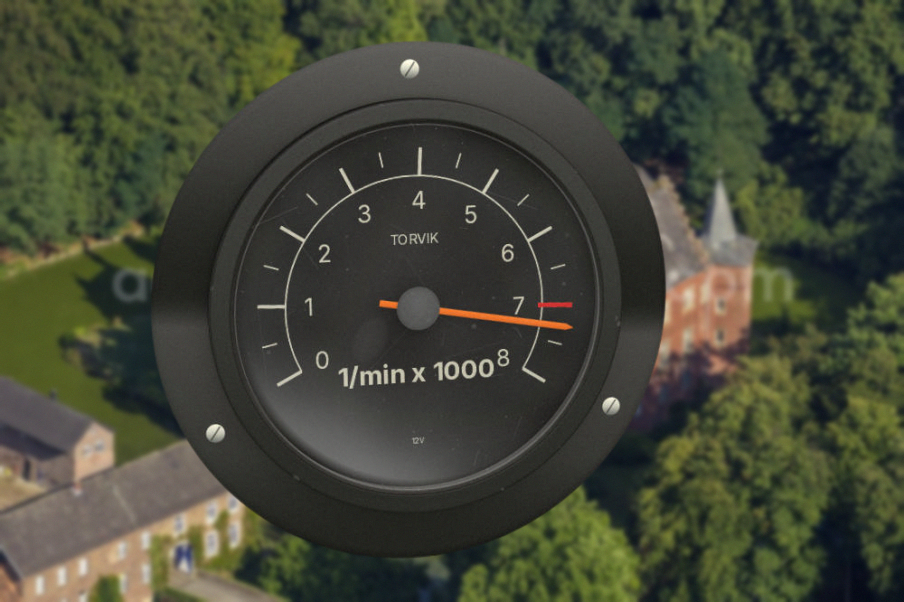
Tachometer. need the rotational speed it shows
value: 7250 rpm
